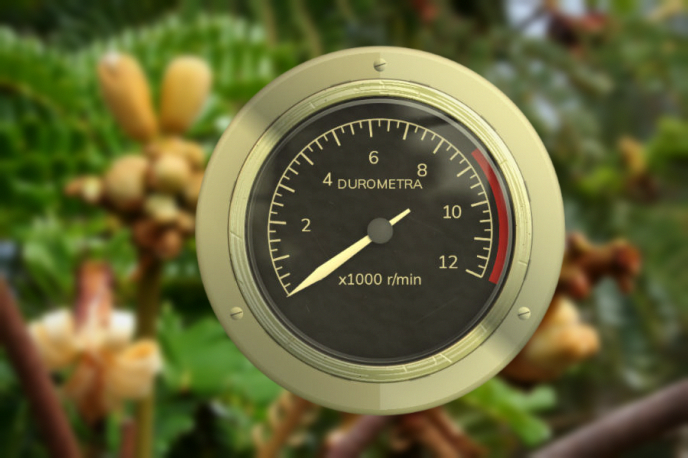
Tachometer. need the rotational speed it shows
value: 0 rpm
